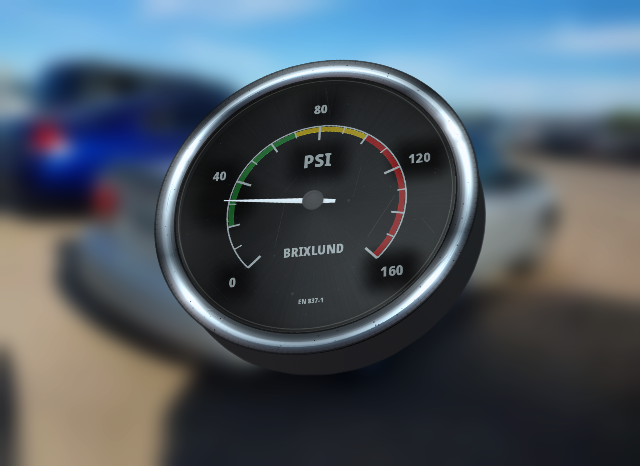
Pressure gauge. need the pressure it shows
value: 30 psi
